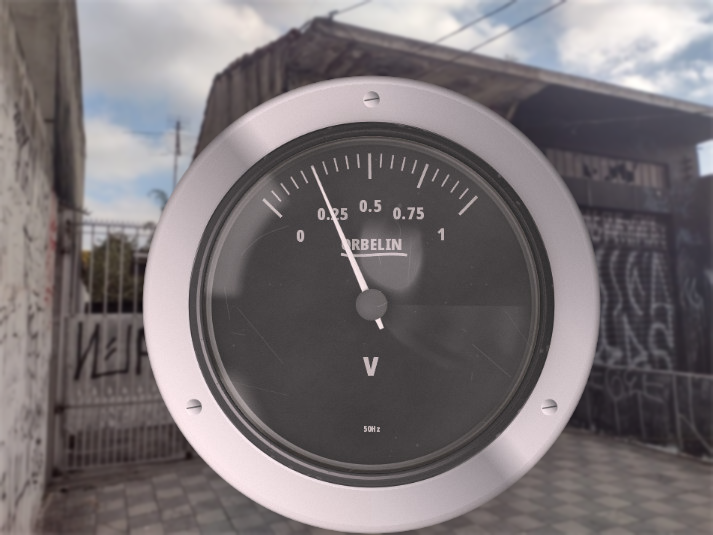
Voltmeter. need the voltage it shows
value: 0.25 V
